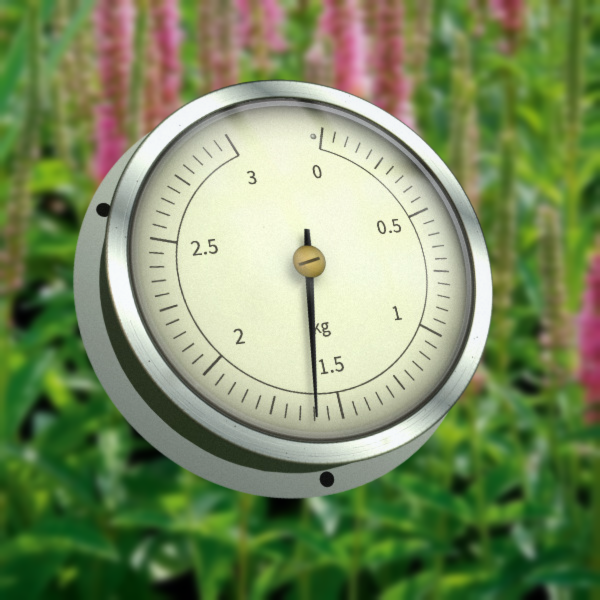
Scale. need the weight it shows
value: 1.6 kg
